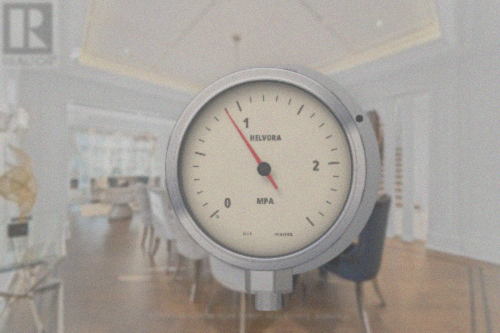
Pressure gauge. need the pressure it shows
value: 0.9 MPa
